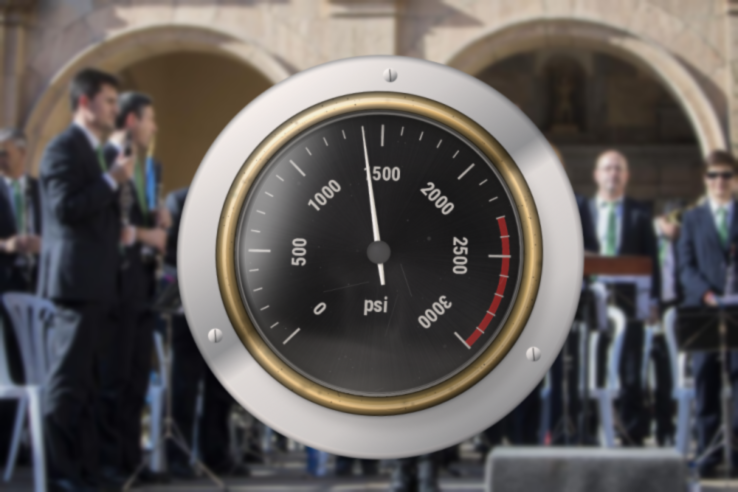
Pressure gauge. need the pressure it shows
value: 1400 psi
